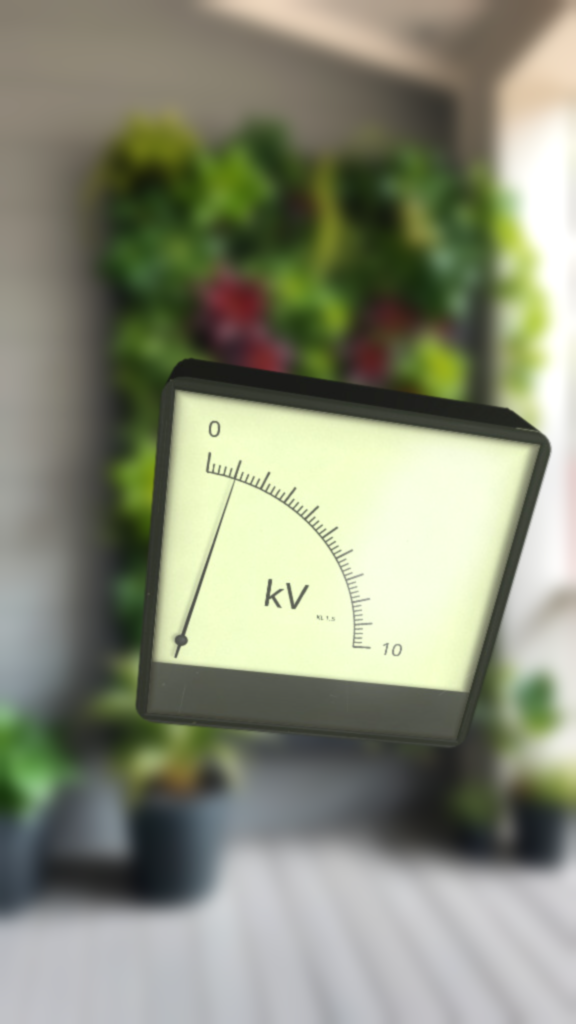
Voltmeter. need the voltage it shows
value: 1 kV
